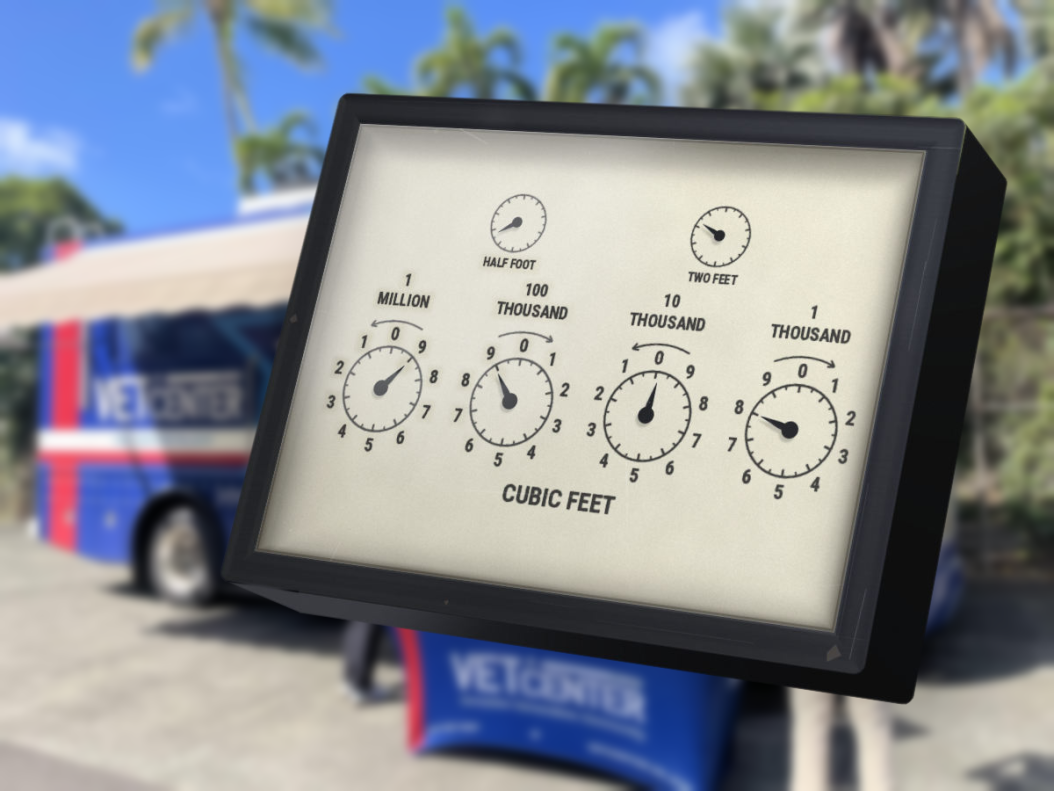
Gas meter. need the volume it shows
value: 889800 ft³
